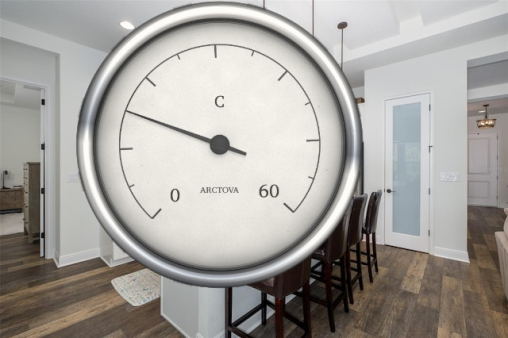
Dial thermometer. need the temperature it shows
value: 15 °C
